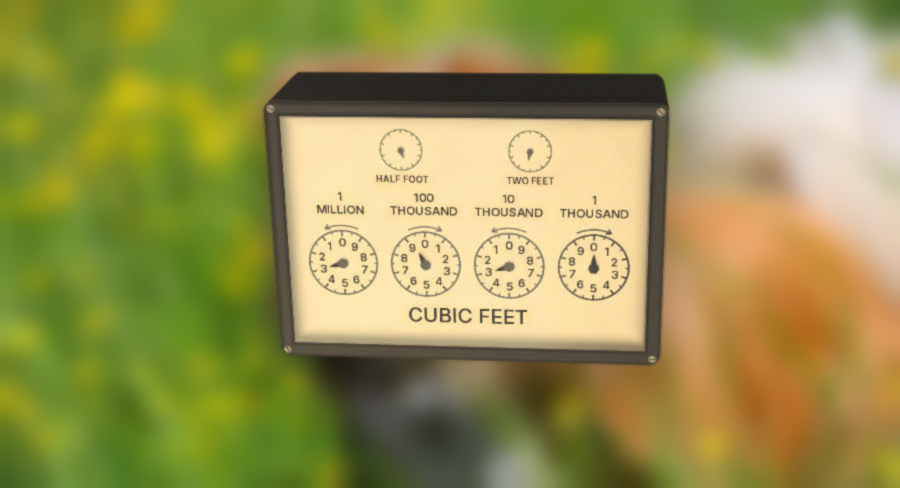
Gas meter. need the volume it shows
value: 293000 ft³
